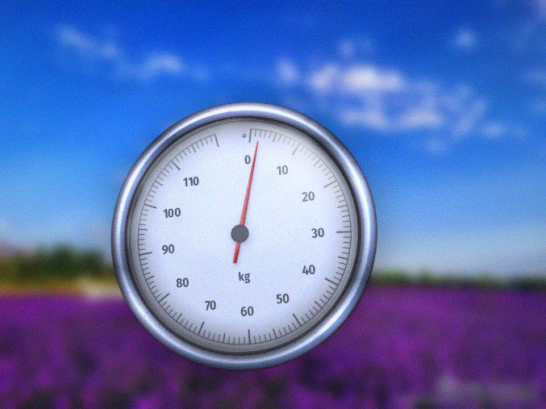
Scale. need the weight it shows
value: 2 kg
